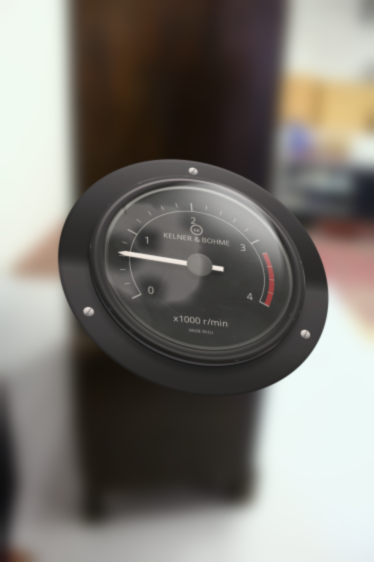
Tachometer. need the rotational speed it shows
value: 600 rpm
